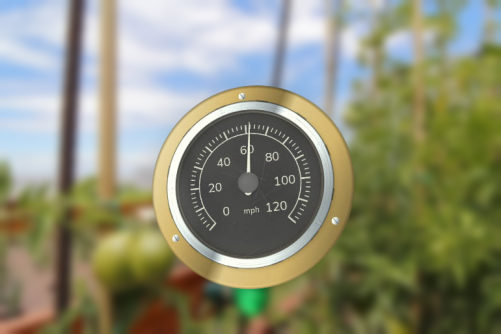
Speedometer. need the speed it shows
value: 62 mph
